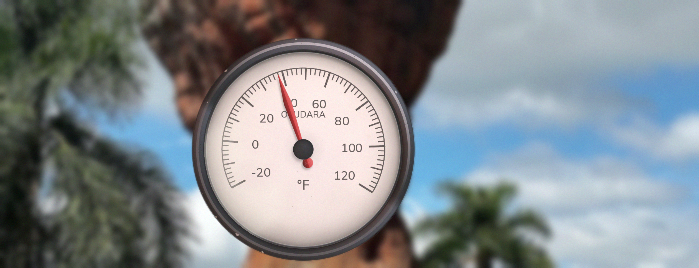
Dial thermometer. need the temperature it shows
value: 38 °F
